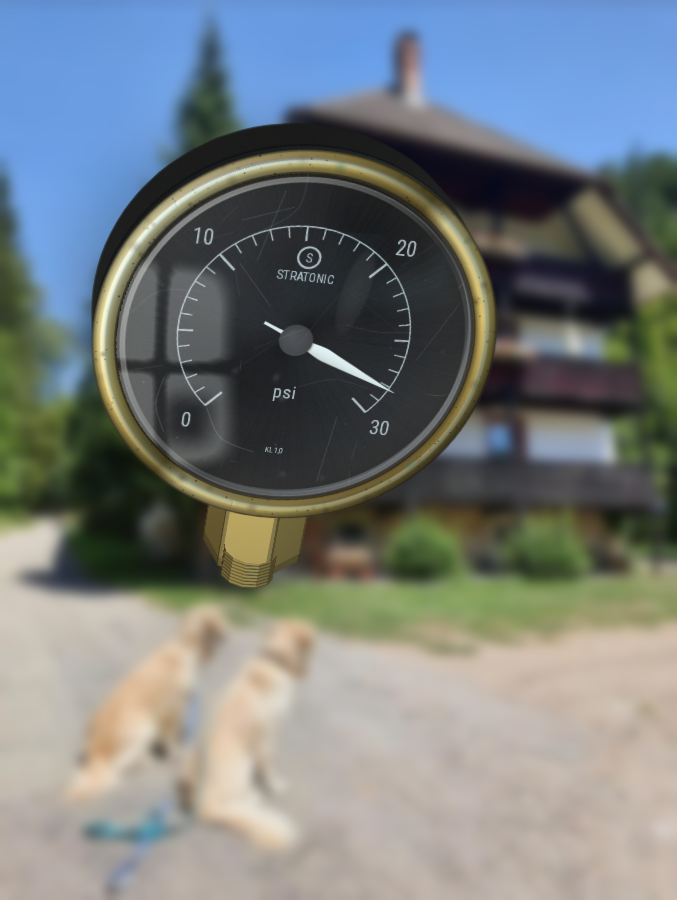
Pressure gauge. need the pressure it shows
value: 28 psi
